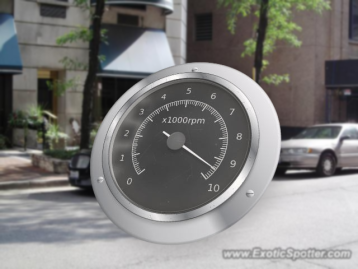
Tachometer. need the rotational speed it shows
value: 9500 rpm
